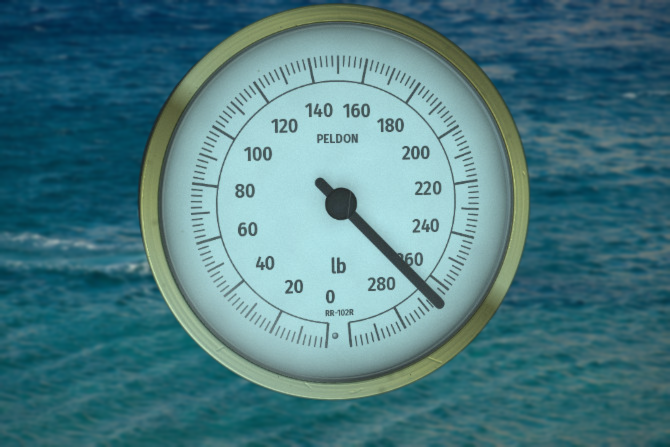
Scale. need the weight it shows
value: 266 lb
